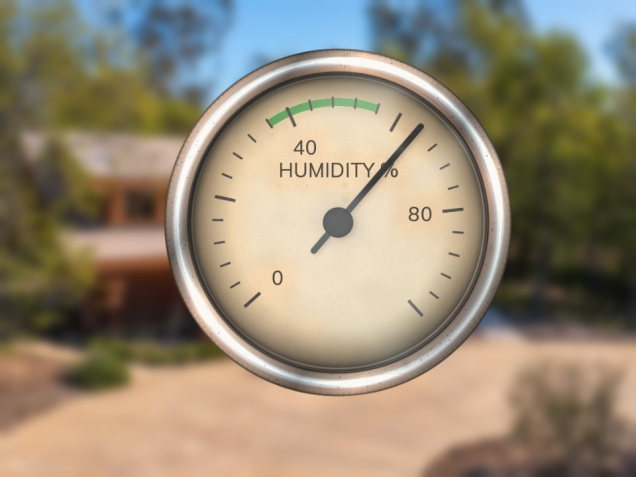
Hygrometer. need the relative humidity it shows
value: 64 %
